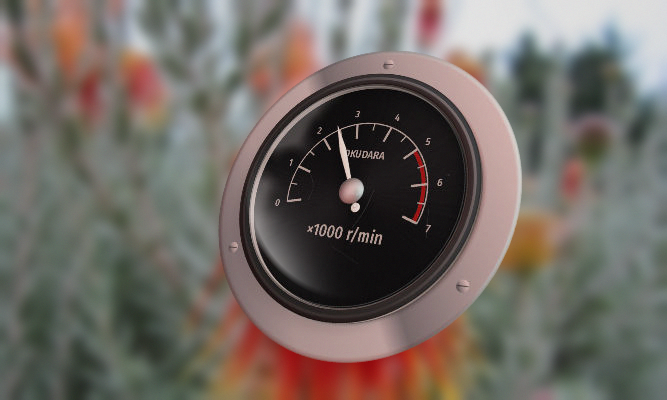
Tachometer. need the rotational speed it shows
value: 2500 rpm
